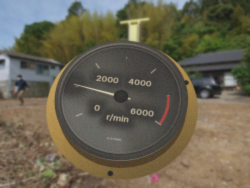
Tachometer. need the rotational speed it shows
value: 1000 rpm
